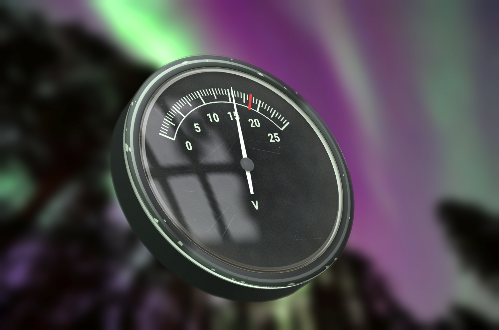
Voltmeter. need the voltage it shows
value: 15 V
